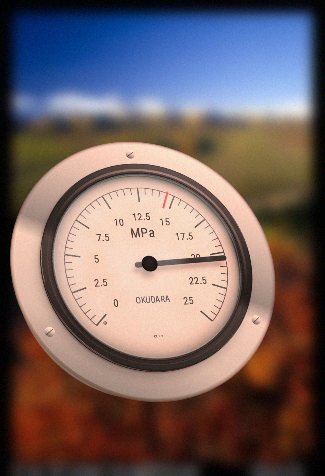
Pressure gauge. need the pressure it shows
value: 20.5 MPa
